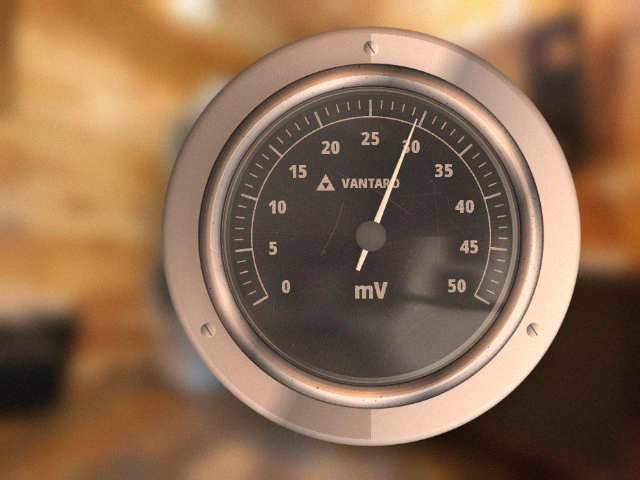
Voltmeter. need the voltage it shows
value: 29.5 mV
